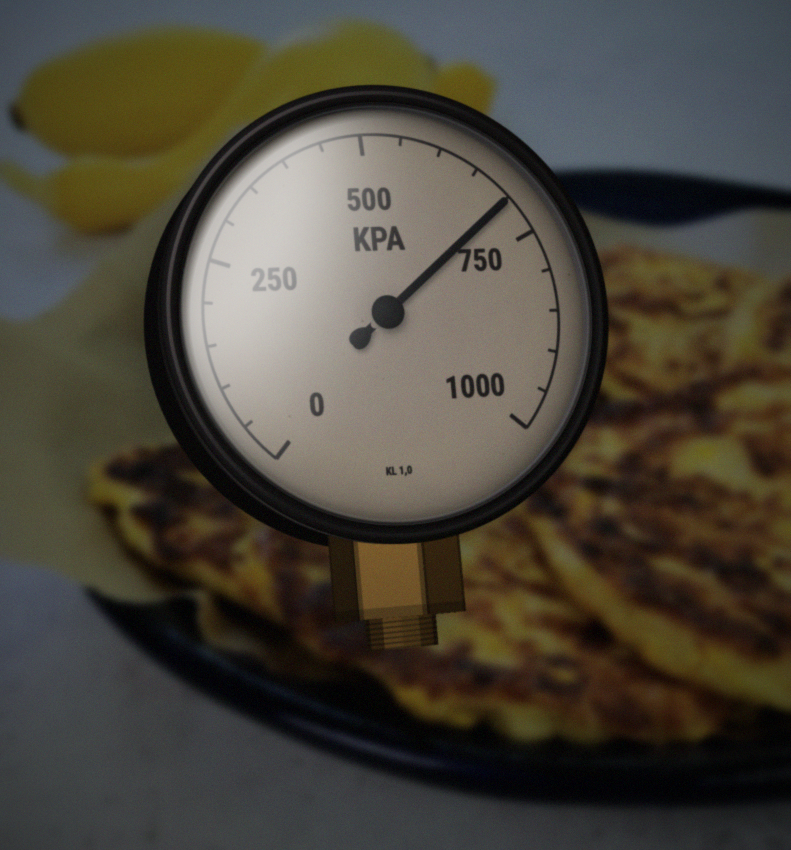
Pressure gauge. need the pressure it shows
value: 700 kPa
